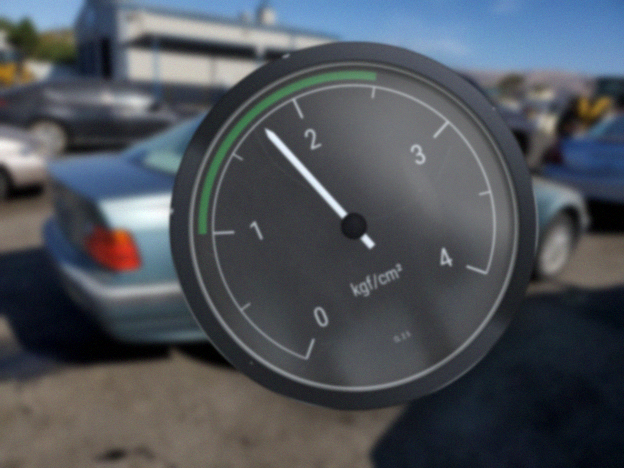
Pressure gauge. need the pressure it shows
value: 1.75 kg/cm²
